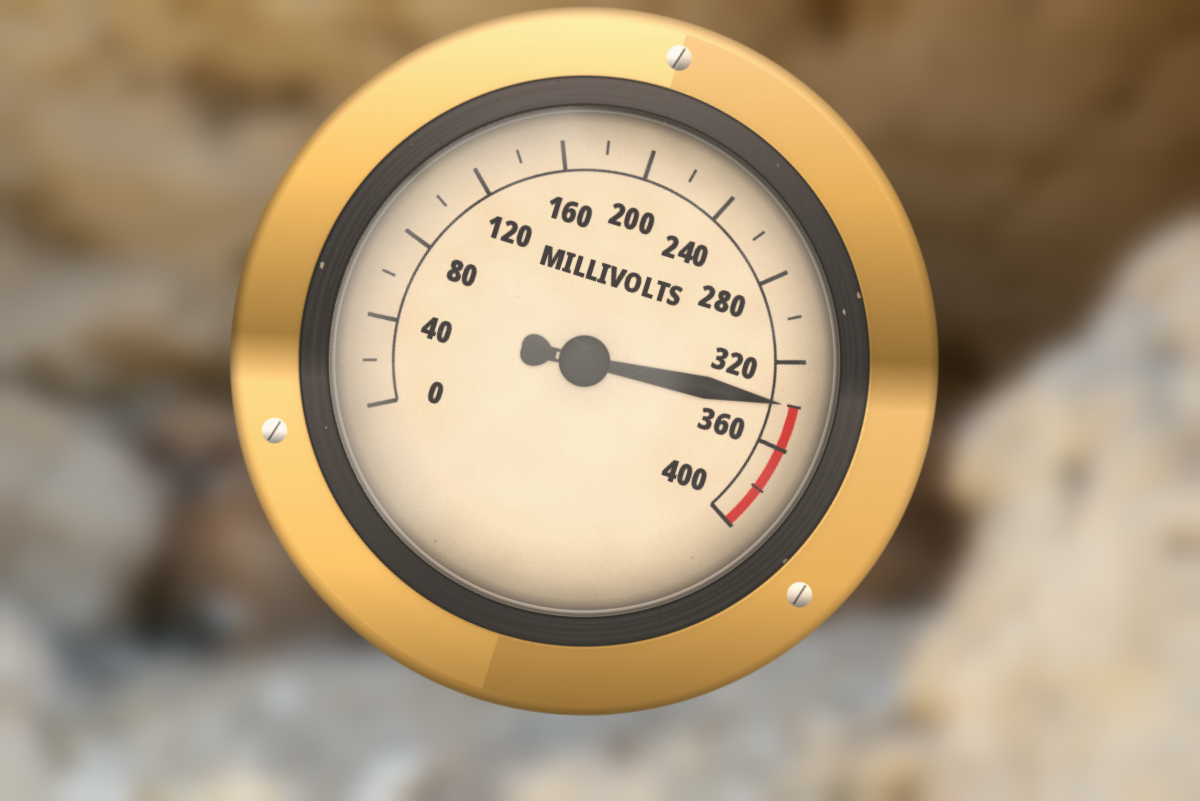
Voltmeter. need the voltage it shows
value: 340 mV
